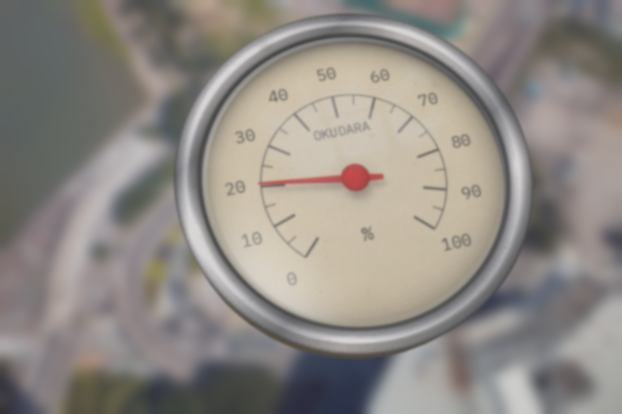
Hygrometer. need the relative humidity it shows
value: 20 %
